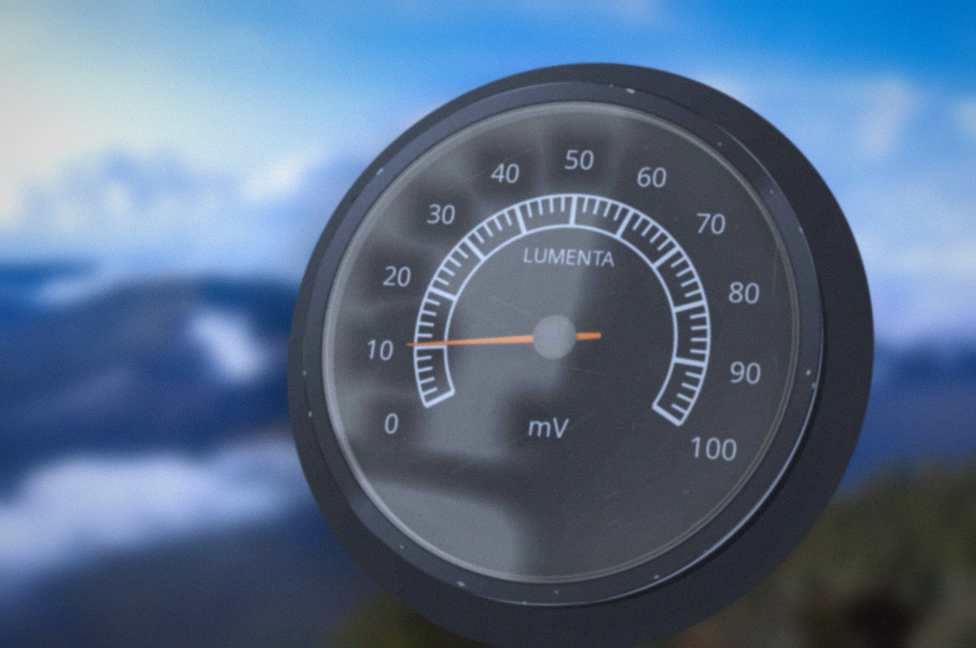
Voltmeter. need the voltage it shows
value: 10 mV
